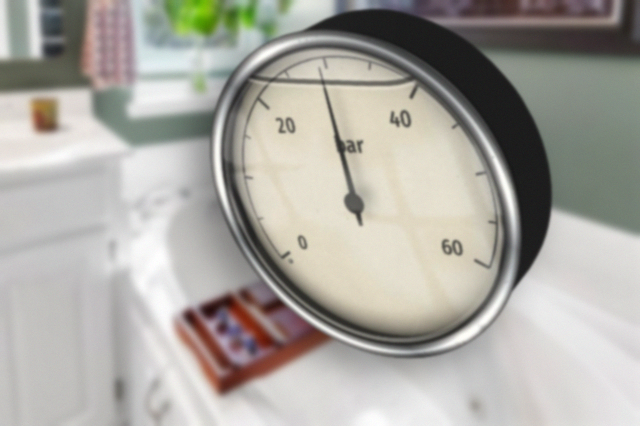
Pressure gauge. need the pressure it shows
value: 30 bar
